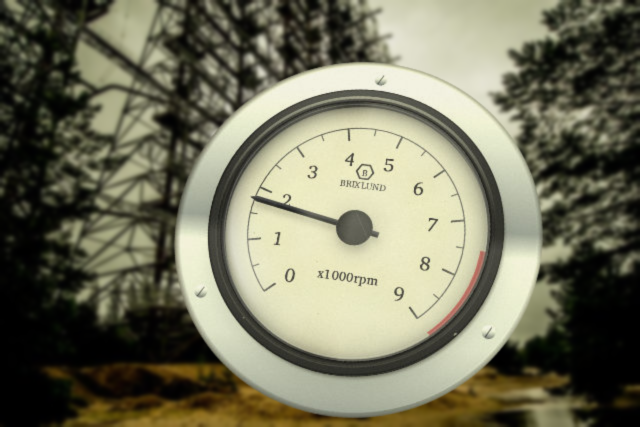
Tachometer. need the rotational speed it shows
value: 1750 rpm
